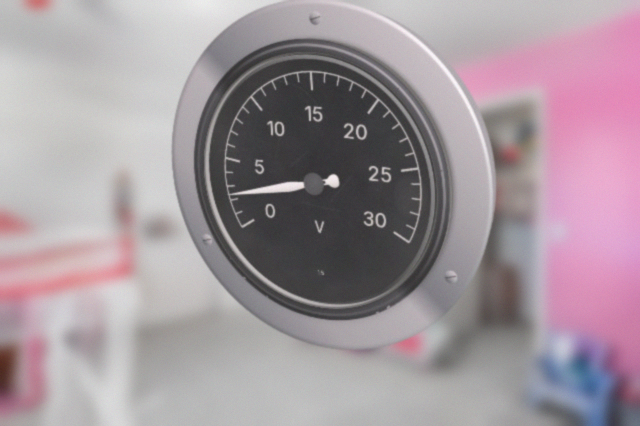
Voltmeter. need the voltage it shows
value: 2.5 V
